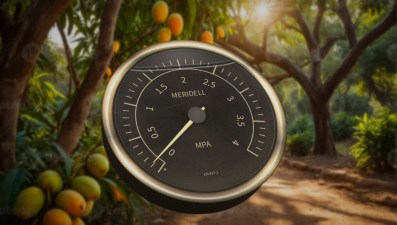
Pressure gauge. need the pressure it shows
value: 0.1 MPa
